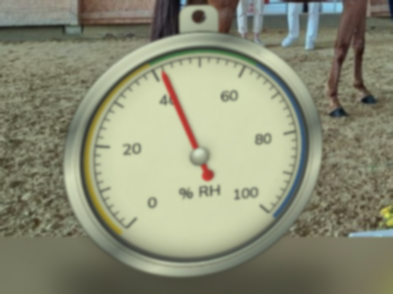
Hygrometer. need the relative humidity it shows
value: 42 %
